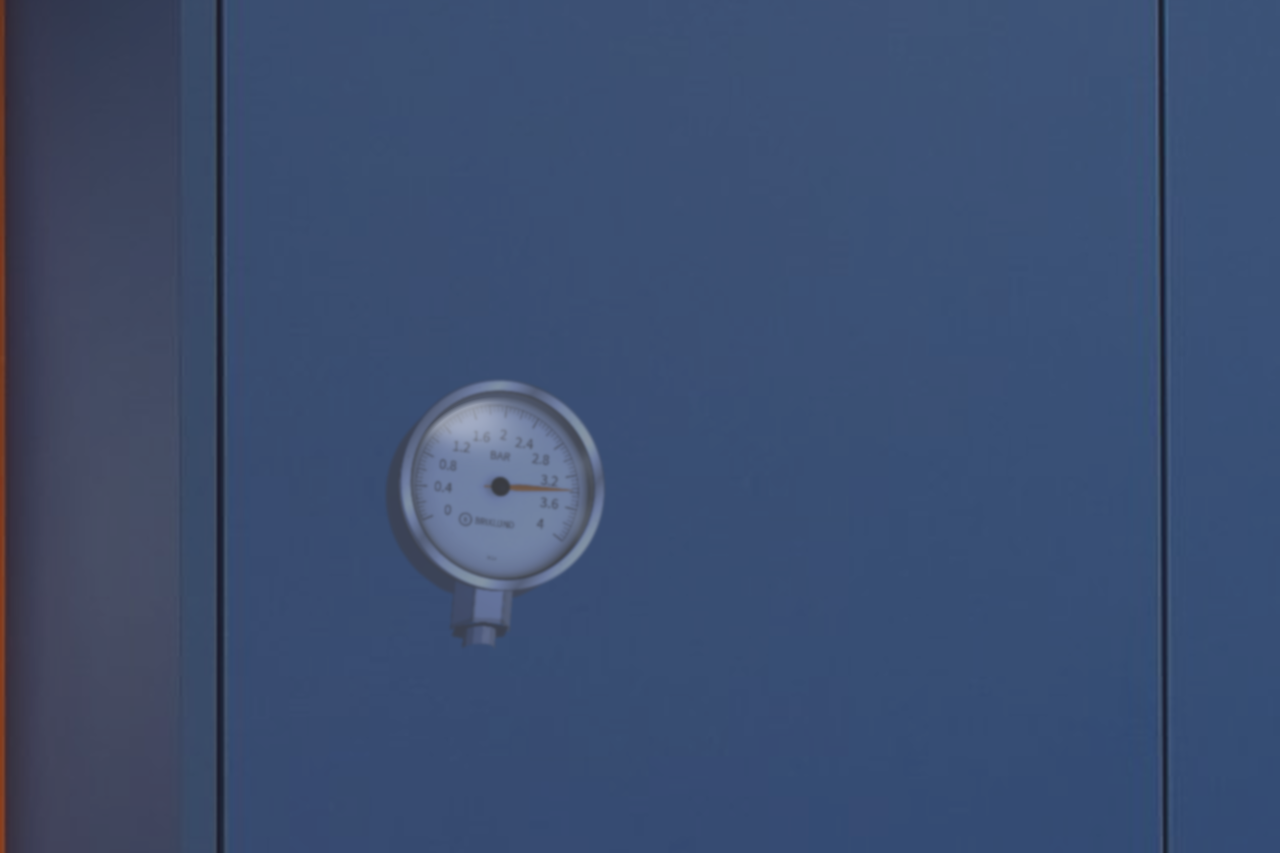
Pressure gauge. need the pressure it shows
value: 3.4 bar
